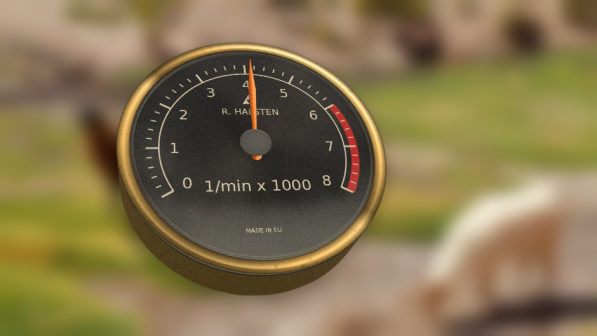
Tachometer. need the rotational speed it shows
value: 4100 rpm
